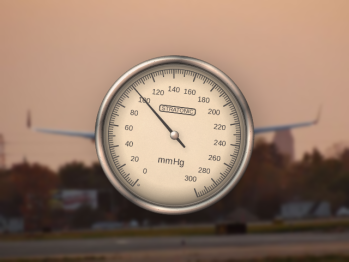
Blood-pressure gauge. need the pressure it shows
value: 100 mmHg
